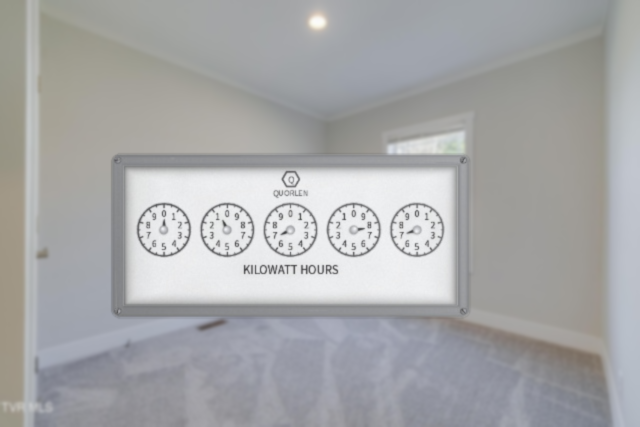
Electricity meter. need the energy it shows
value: 677 kWh
